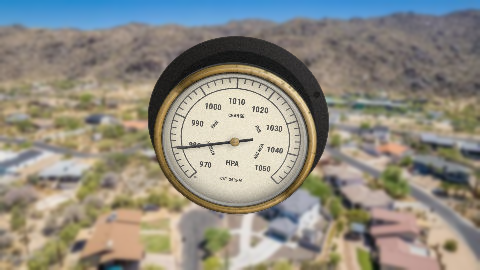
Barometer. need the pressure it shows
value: 980 hPa
